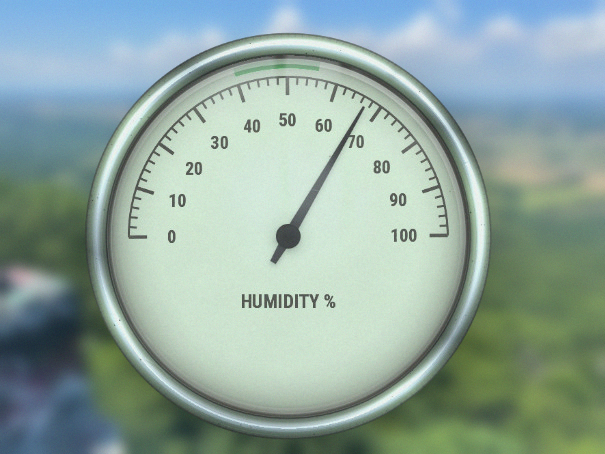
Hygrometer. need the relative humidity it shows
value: 67 %
